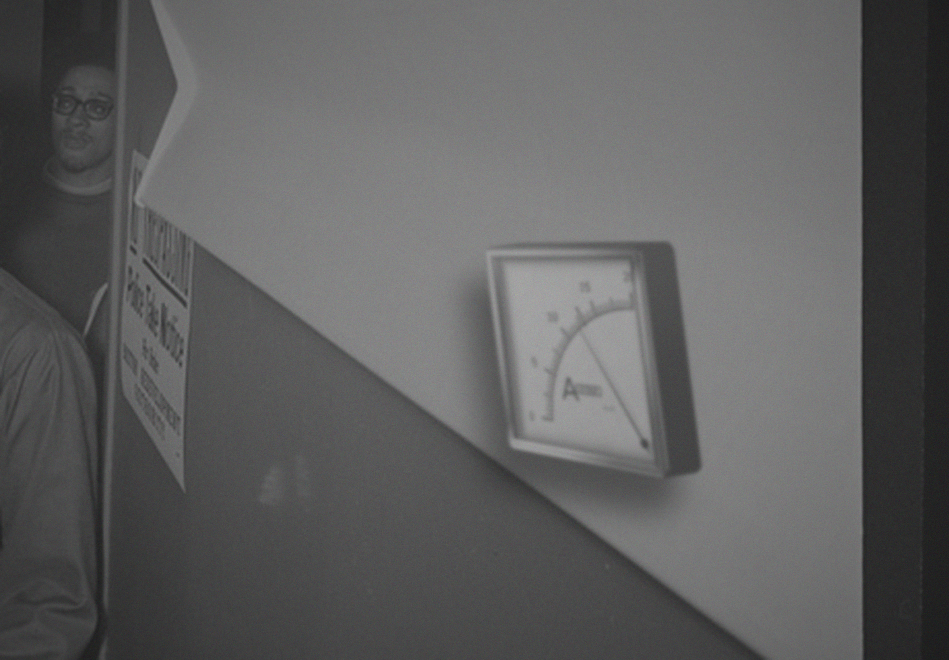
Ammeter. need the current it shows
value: 12.5 A
